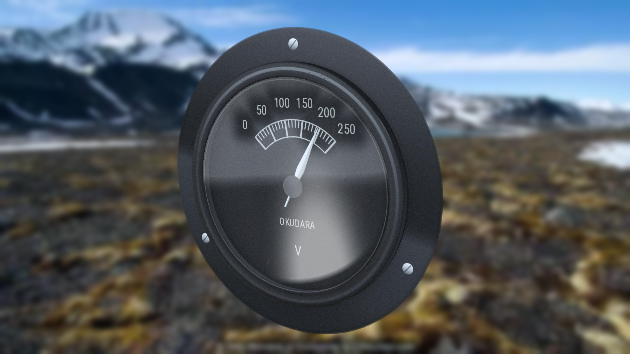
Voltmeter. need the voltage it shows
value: 200 V
